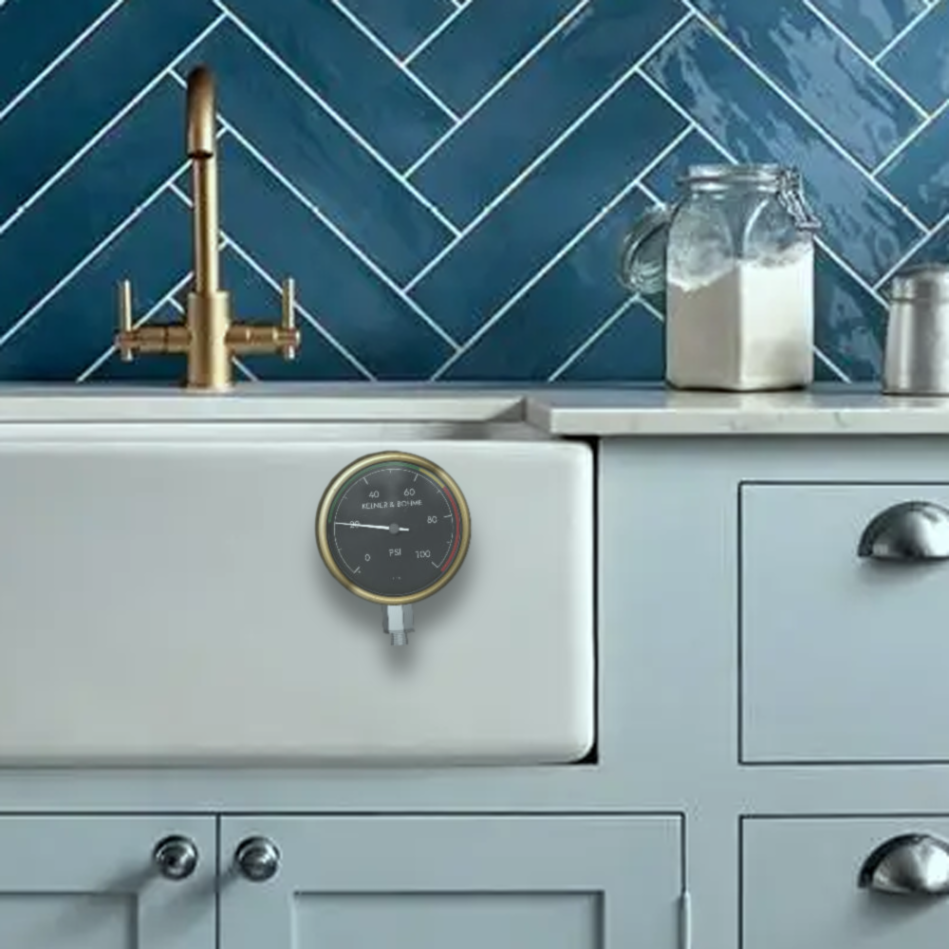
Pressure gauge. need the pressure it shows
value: 20 psi
